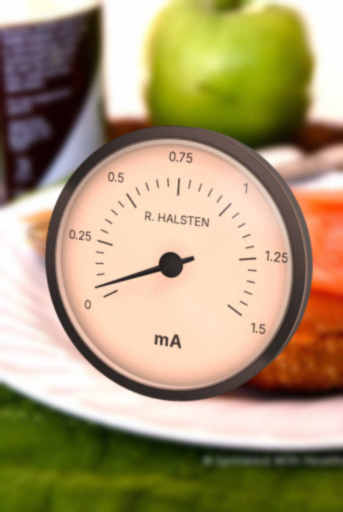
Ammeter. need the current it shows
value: 0.05 mA
